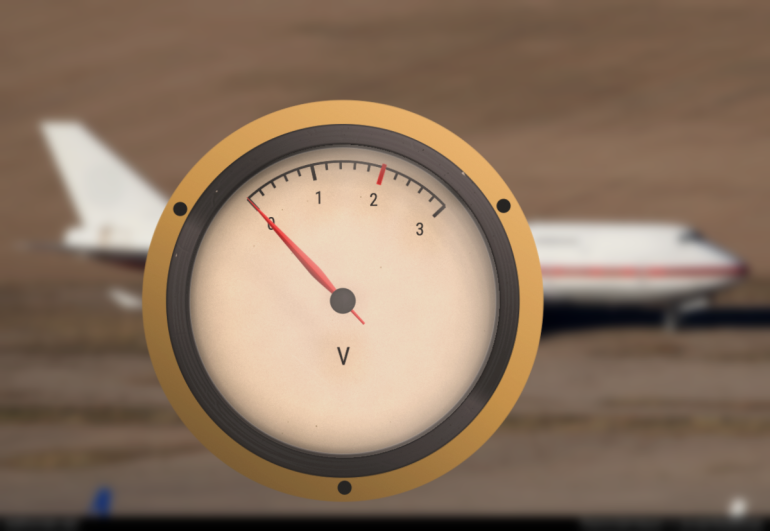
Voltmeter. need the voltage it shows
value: 0 V
